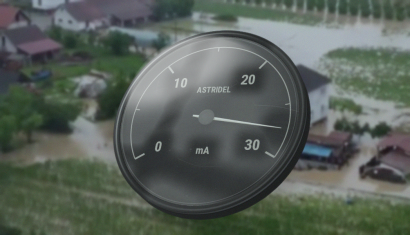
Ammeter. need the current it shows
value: 27.5 mA
